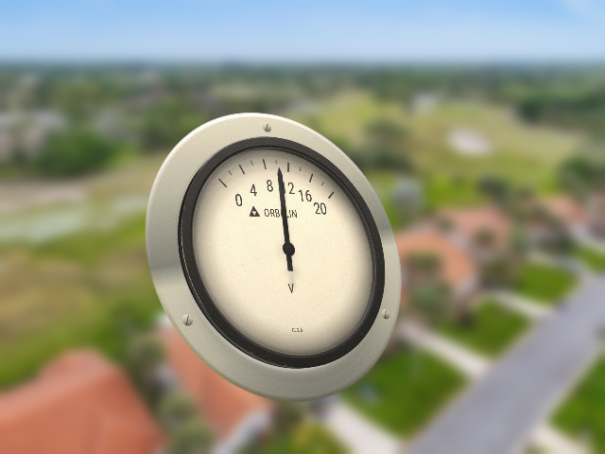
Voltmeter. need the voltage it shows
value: 10 V
